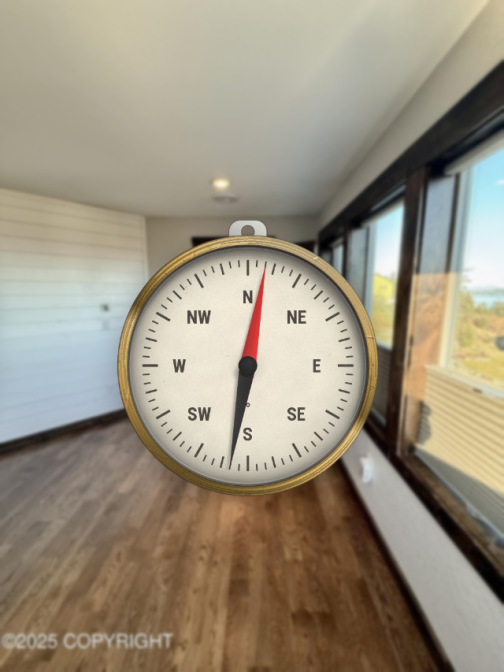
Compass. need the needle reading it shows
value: 10 °
